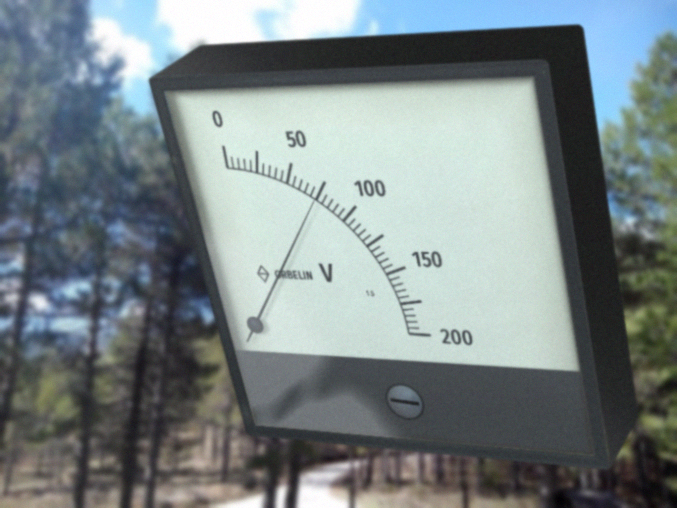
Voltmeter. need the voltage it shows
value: 75 V
